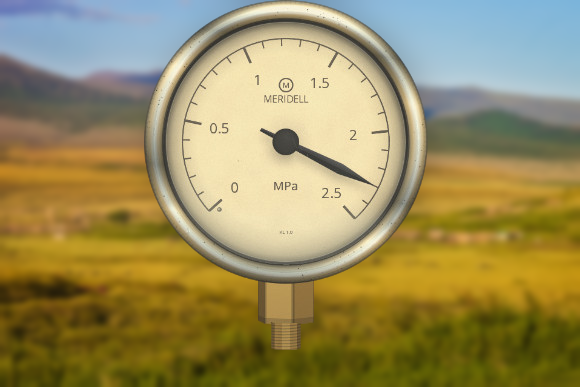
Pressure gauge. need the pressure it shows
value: 2.3 MPa
